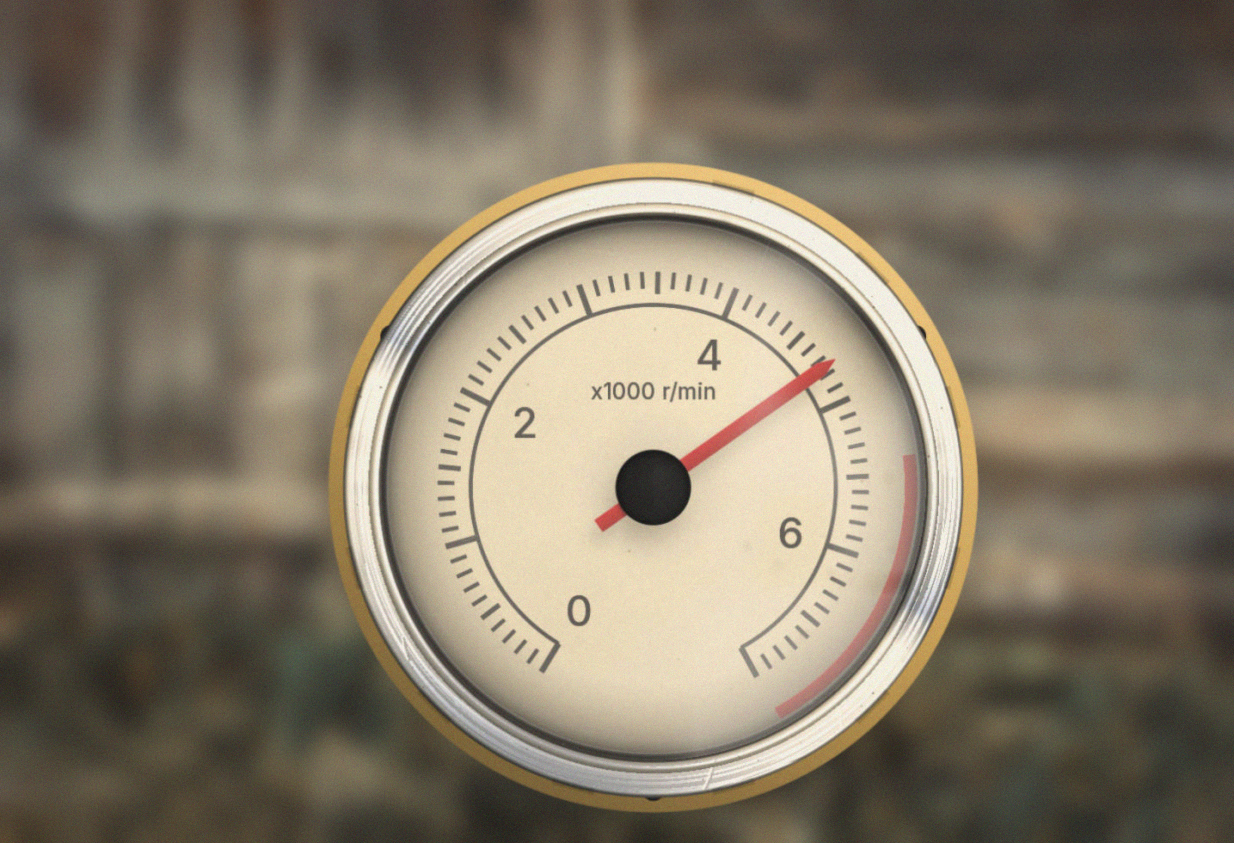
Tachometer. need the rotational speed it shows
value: 4750 rpm
